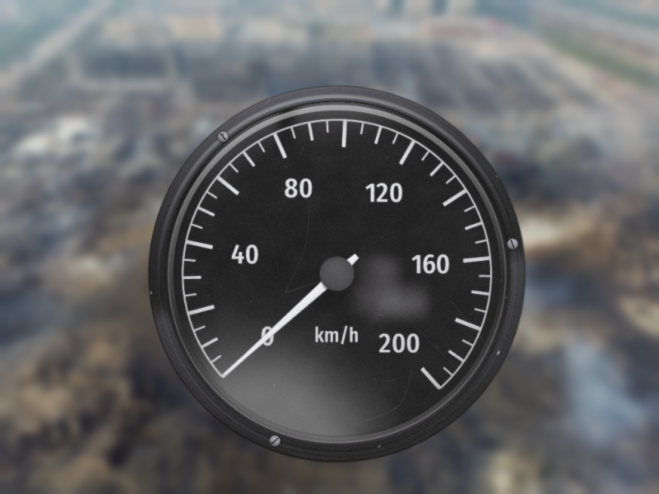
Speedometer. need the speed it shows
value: 0 km/h
